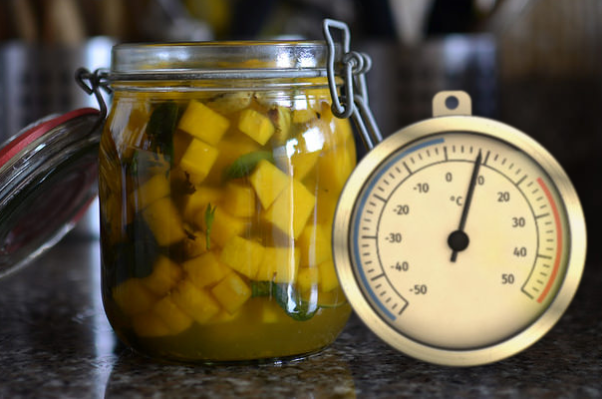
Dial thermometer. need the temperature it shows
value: 8 °C
